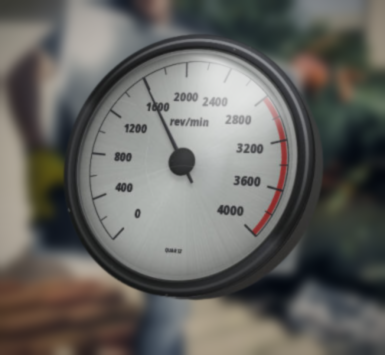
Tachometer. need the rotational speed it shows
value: 1600 rpm
